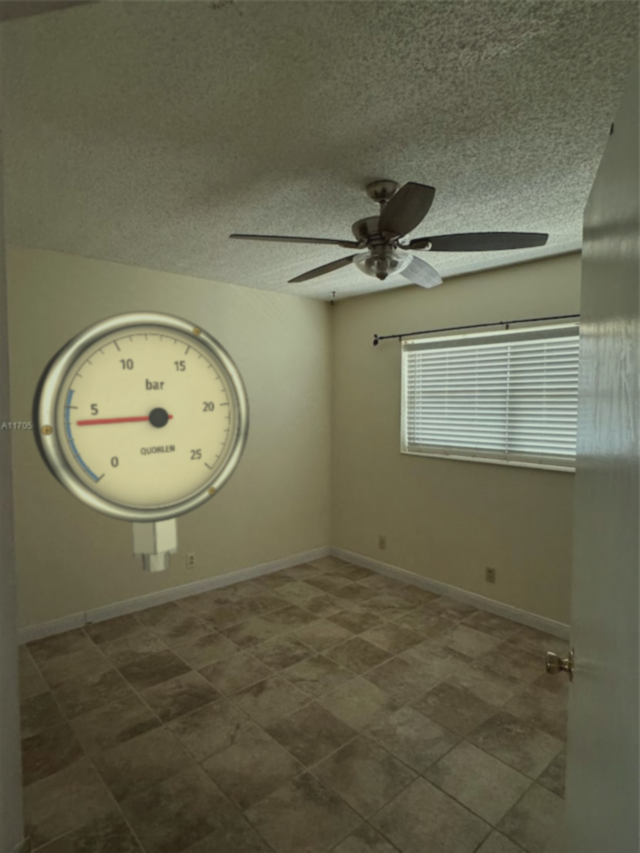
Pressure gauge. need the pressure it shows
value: 4 bar
